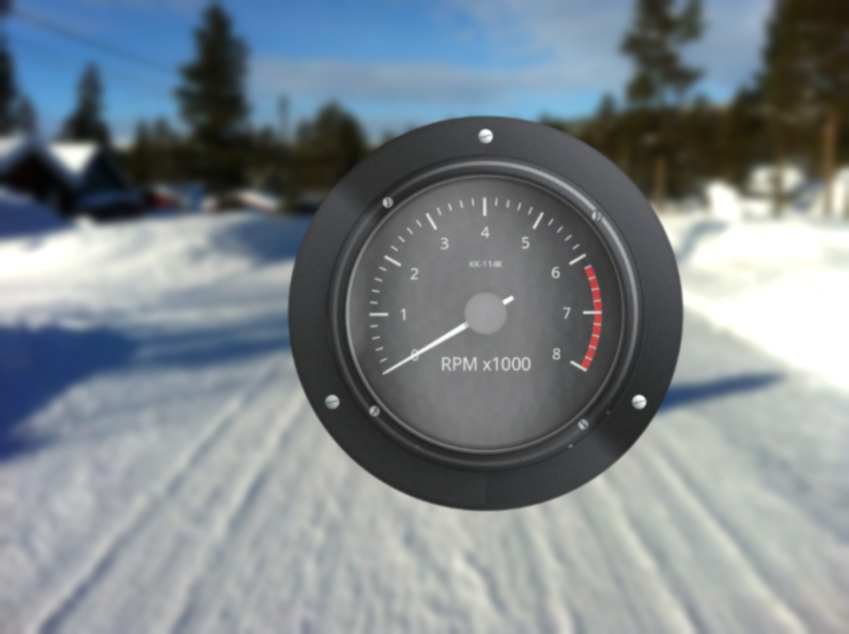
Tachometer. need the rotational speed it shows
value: 0 rpm
